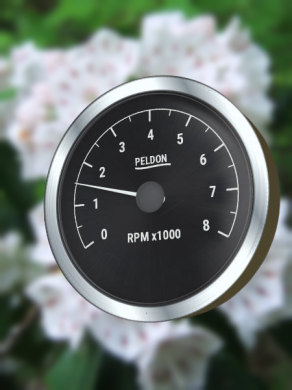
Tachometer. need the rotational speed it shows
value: 1500 rpm
